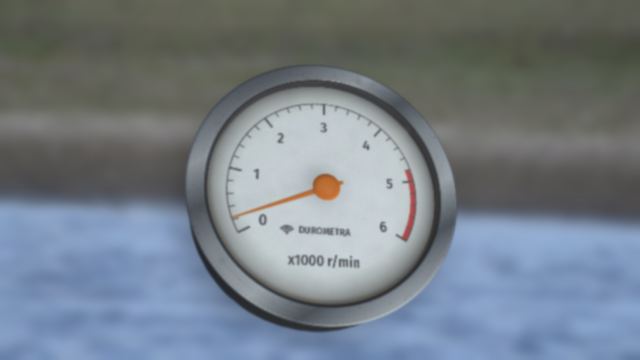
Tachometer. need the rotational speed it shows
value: 200 rpm
